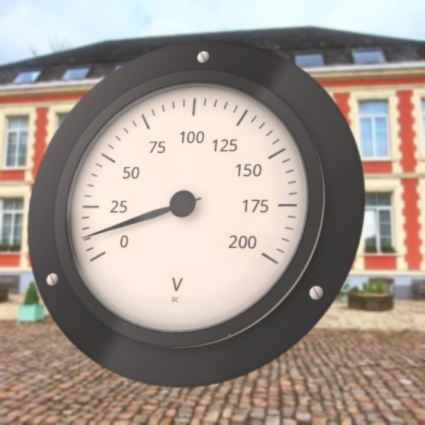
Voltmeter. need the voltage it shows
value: 10 V
